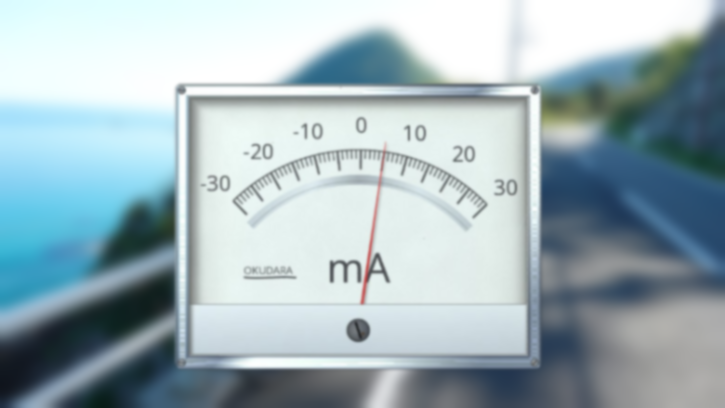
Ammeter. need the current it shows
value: 5 mA
